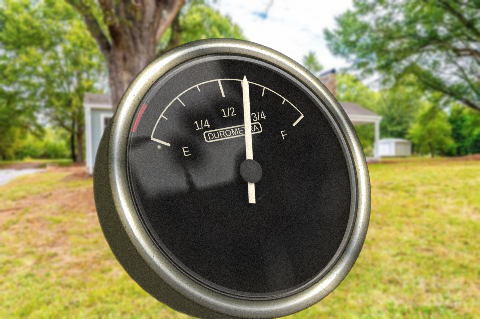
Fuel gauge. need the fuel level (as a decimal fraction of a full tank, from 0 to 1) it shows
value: 0.625
